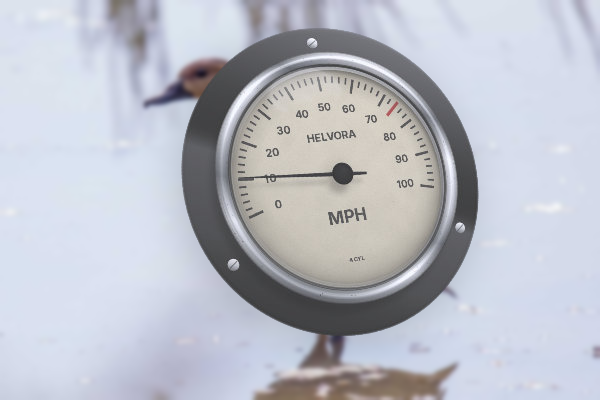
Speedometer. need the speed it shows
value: 10 mph
